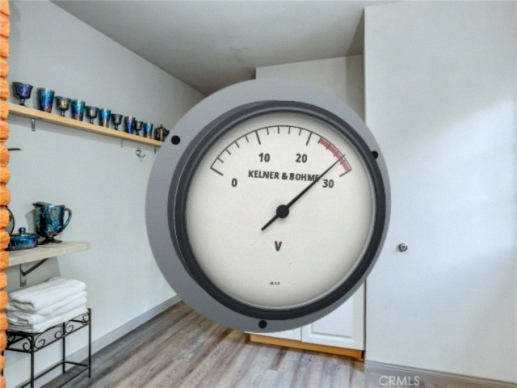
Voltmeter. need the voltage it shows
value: 27 V
